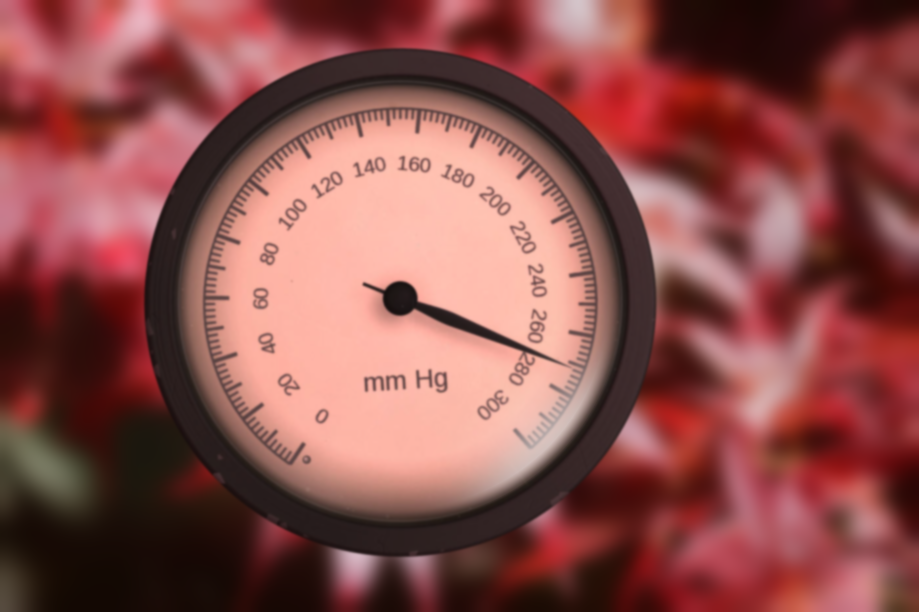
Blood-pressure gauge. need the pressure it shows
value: 272 mmHg
